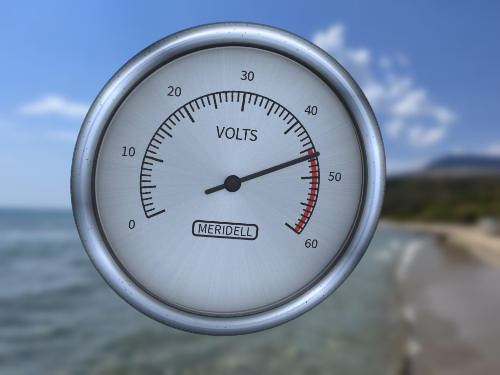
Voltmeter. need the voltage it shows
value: 46 V
